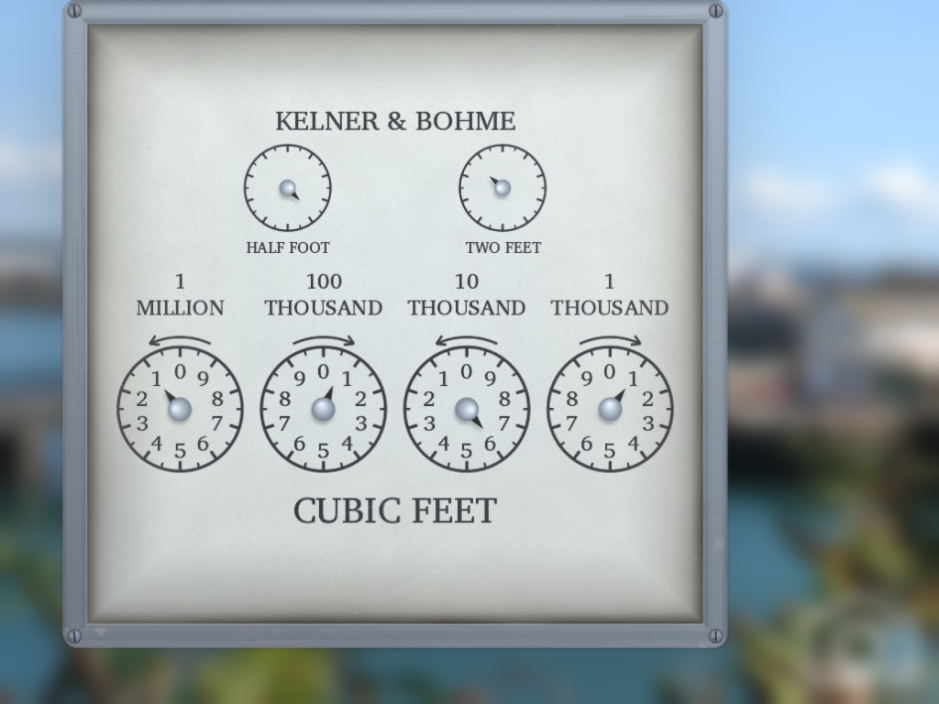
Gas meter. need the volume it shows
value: 106100 ft³
